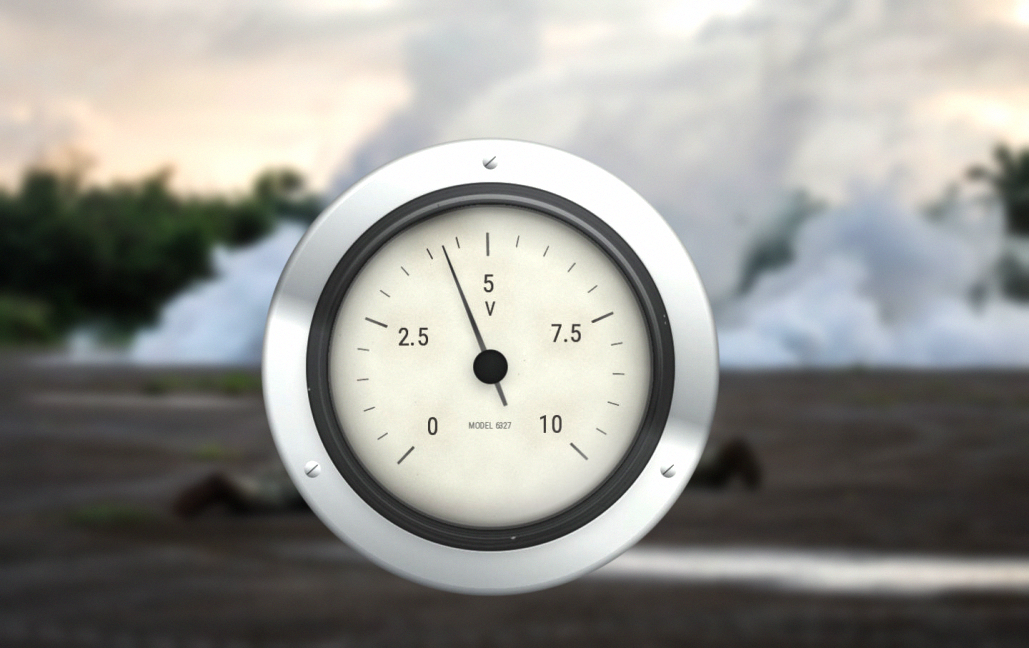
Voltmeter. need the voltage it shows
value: 4.25 V
